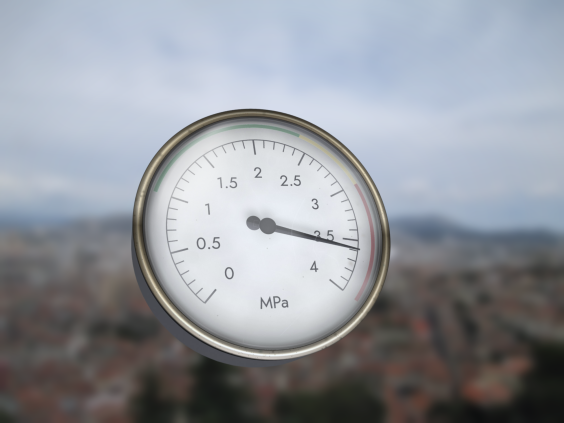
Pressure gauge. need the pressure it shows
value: 3.6 MPa
